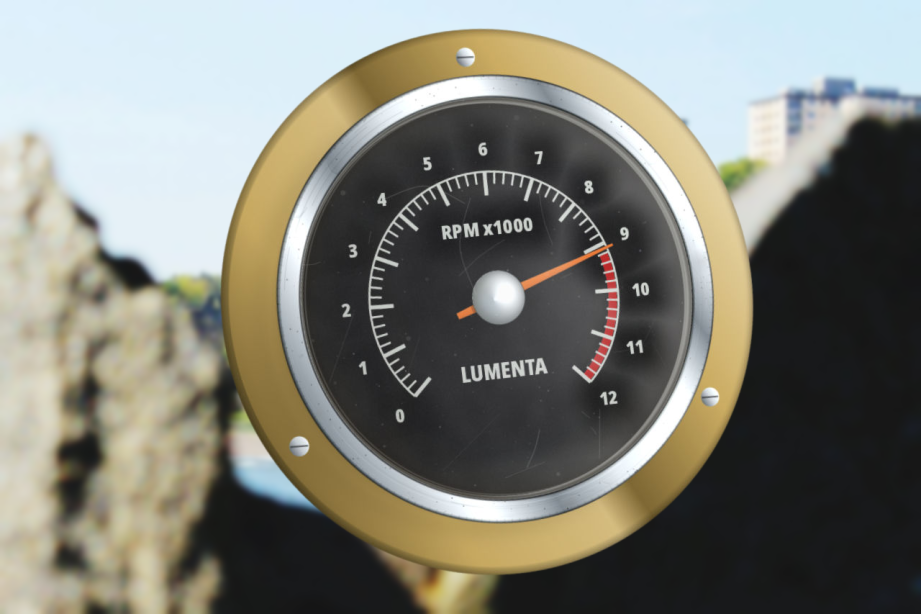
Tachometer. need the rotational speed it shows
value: 9100 rpm
